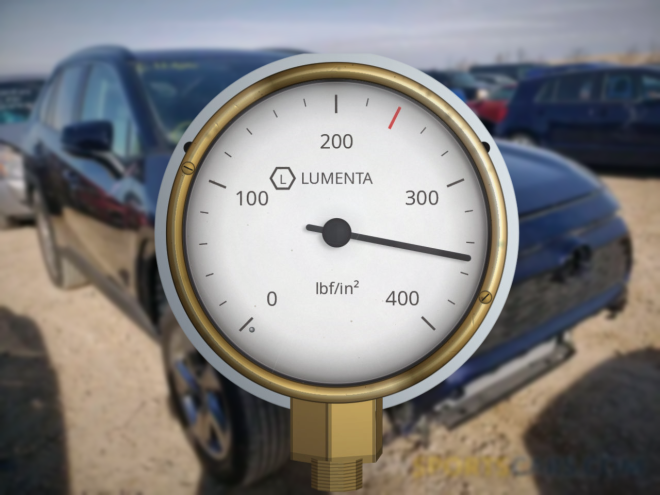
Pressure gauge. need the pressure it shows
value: 350 psi
